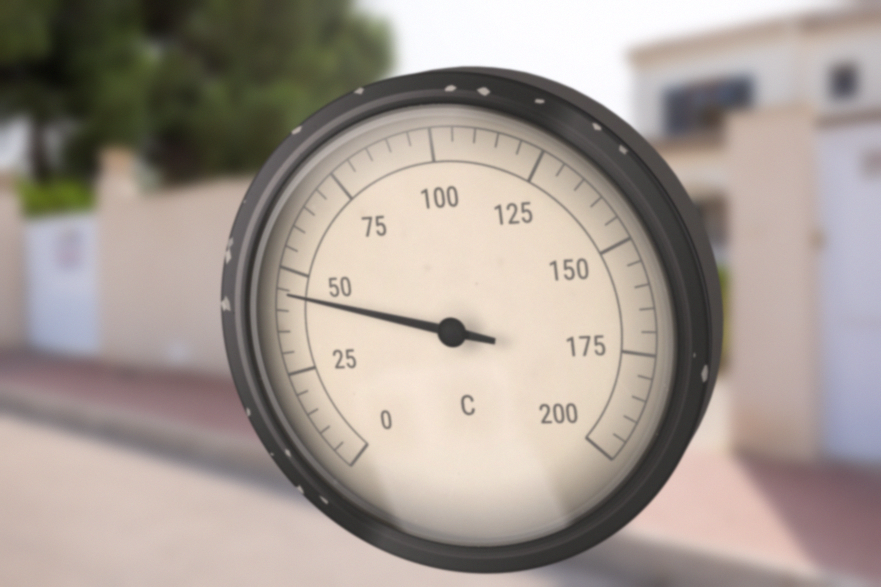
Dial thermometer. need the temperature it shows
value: 45 °C
